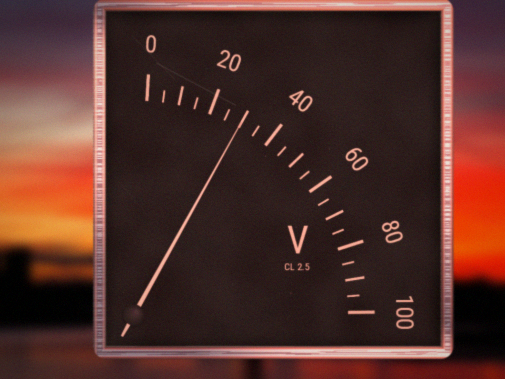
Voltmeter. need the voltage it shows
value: 30 V
